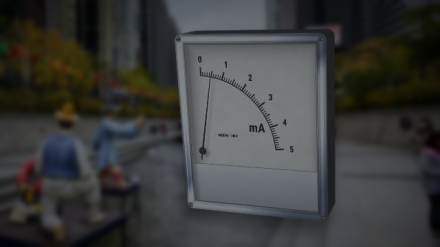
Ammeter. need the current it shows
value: 0.5 mA
